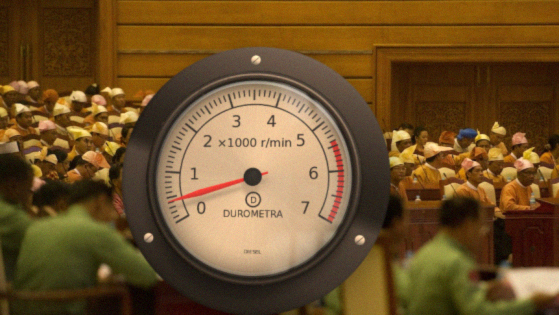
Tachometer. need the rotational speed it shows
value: 400 rpm
